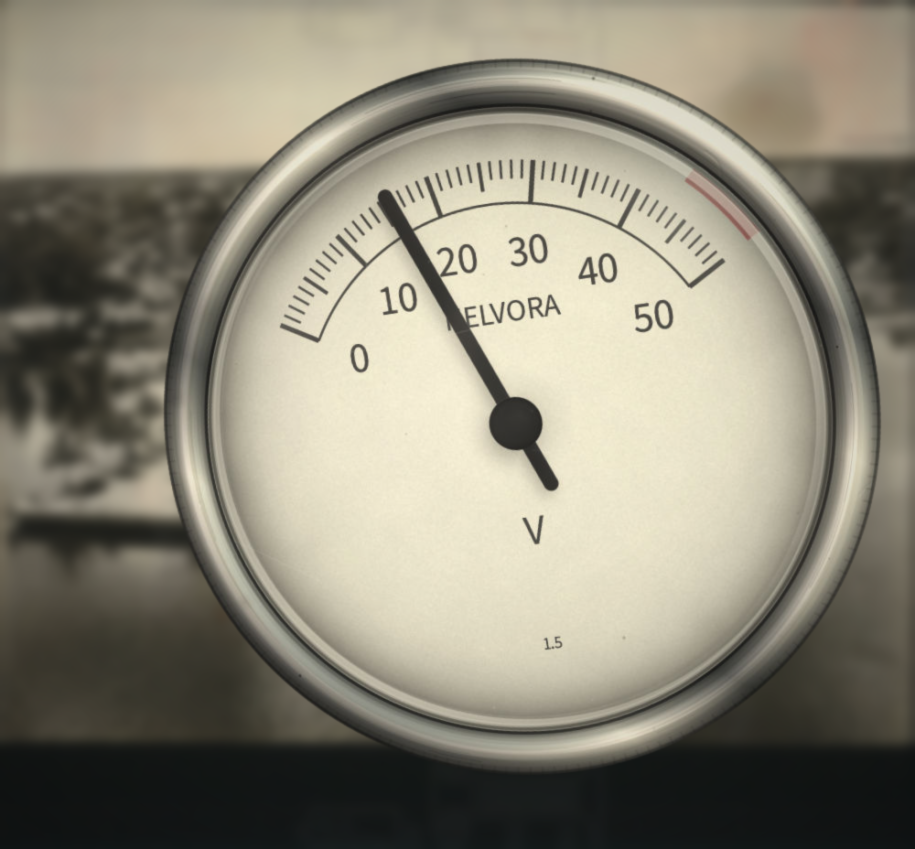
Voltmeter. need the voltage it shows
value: 16 V
